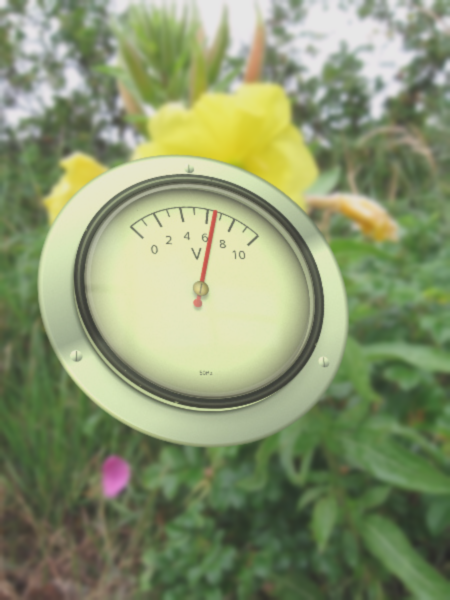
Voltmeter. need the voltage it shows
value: 6.5 V
